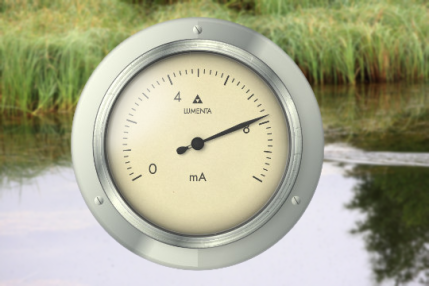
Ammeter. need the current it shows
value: 7.8 mA
